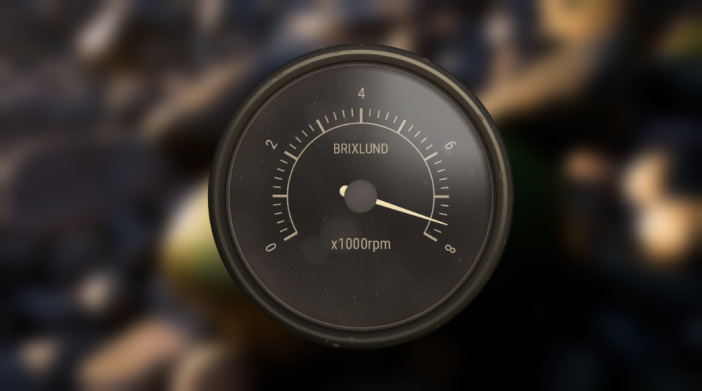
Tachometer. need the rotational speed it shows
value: 7600 rpm
